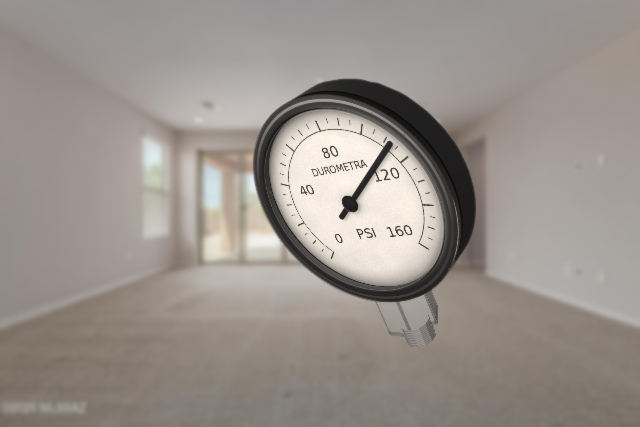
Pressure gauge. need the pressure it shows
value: 112.5 psi
